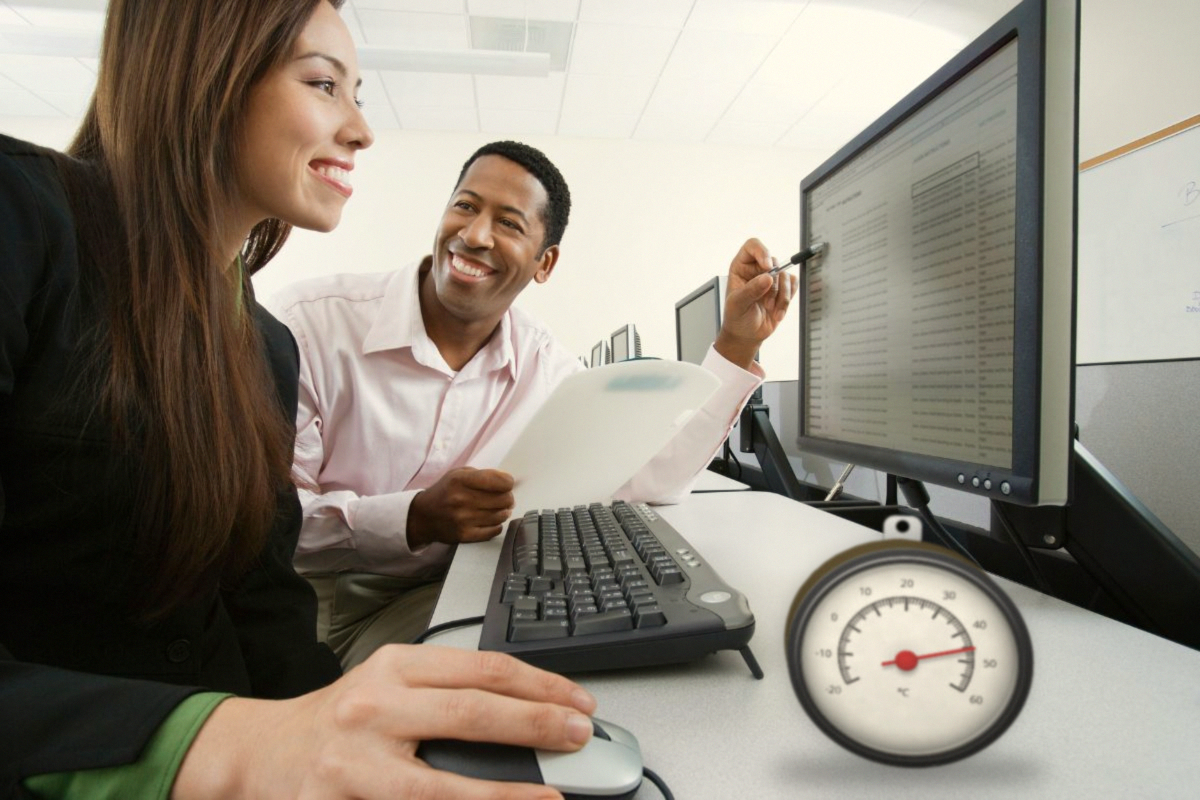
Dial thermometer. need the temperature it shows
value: 45 °C
